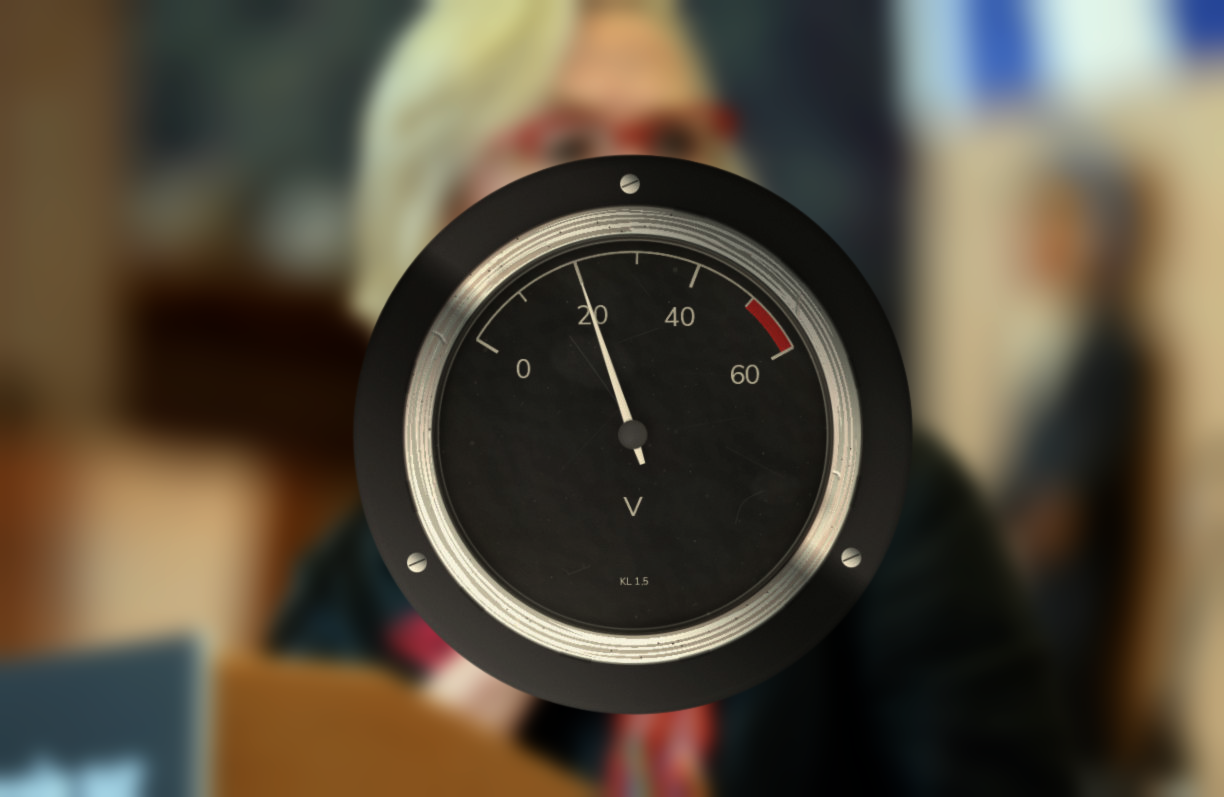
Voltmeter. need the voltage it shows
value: 20 V
